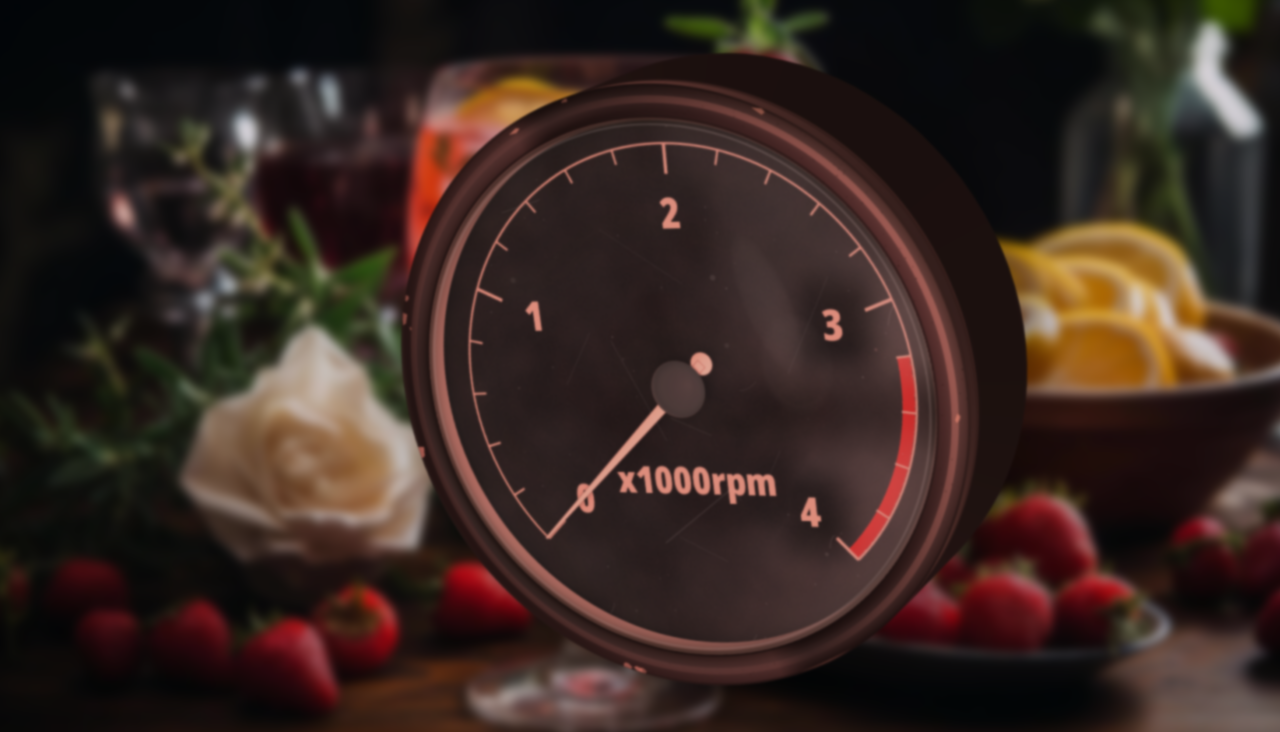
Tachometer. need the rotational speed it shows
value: 0 rpm
